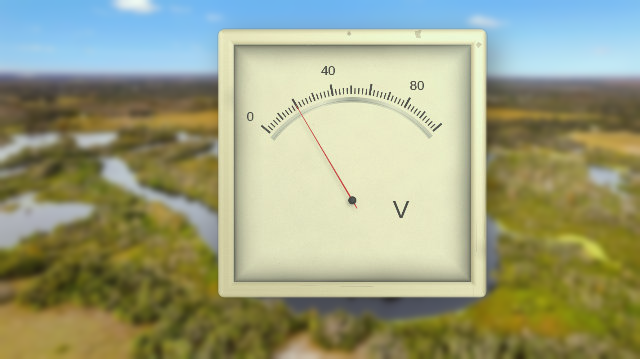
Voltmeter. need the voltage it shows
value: 20 V
